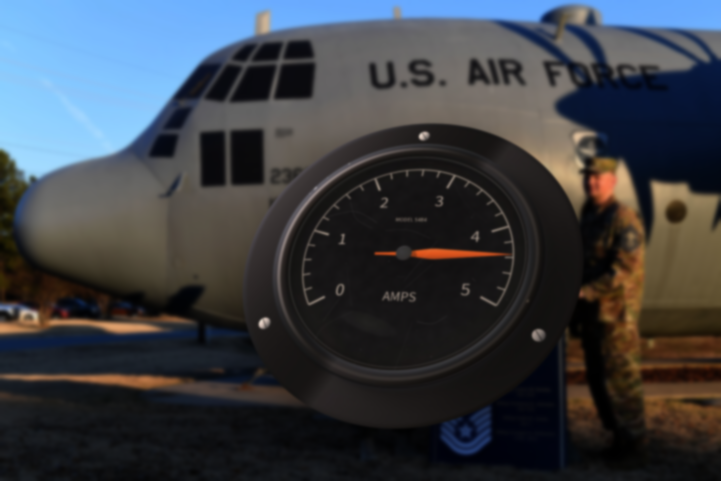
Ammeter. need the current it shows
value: 4.4 A
